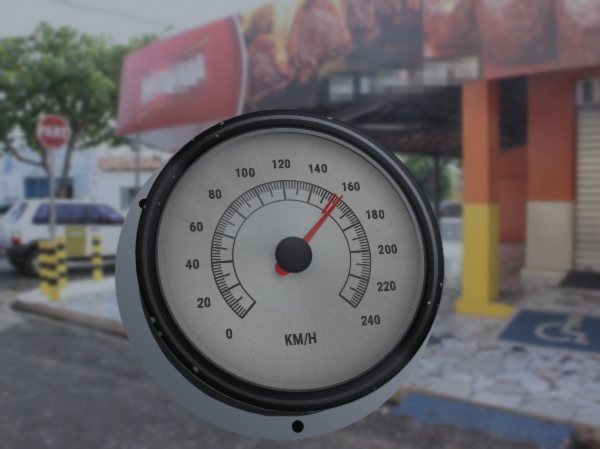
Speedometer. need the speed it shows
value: 160 km/h
